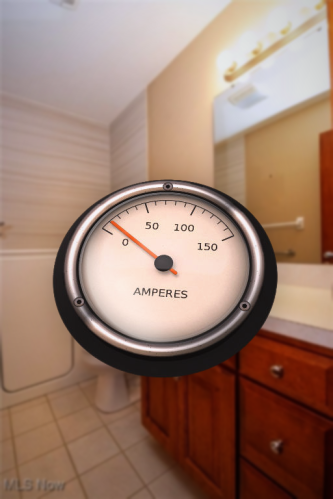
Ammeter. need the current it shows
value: 10 A
